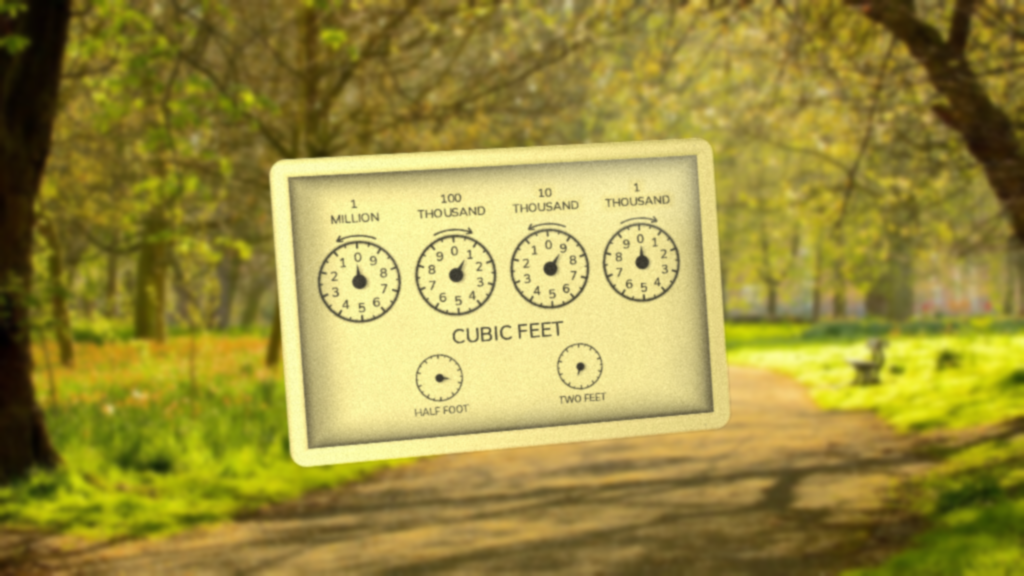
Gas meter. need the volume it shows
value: 9000 ft³
